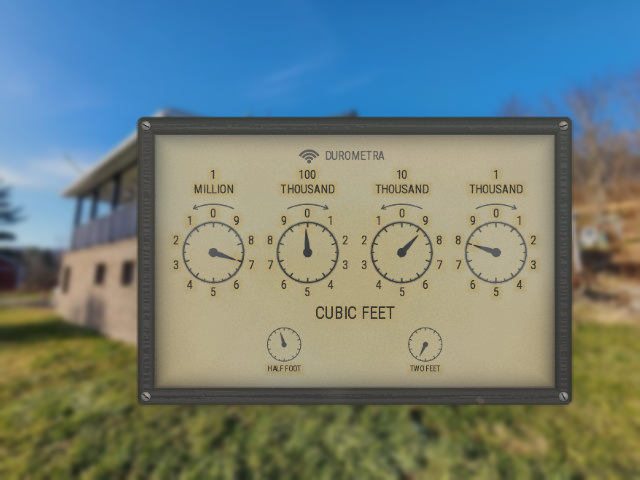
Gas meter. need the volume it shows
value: 698800 ft³
